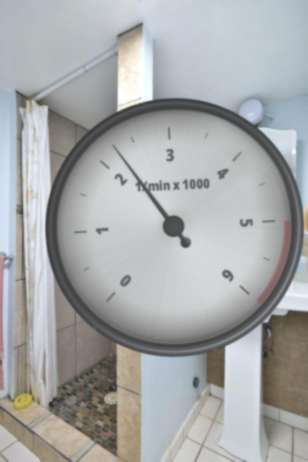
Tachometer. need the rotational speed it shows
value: 2250 rpm
